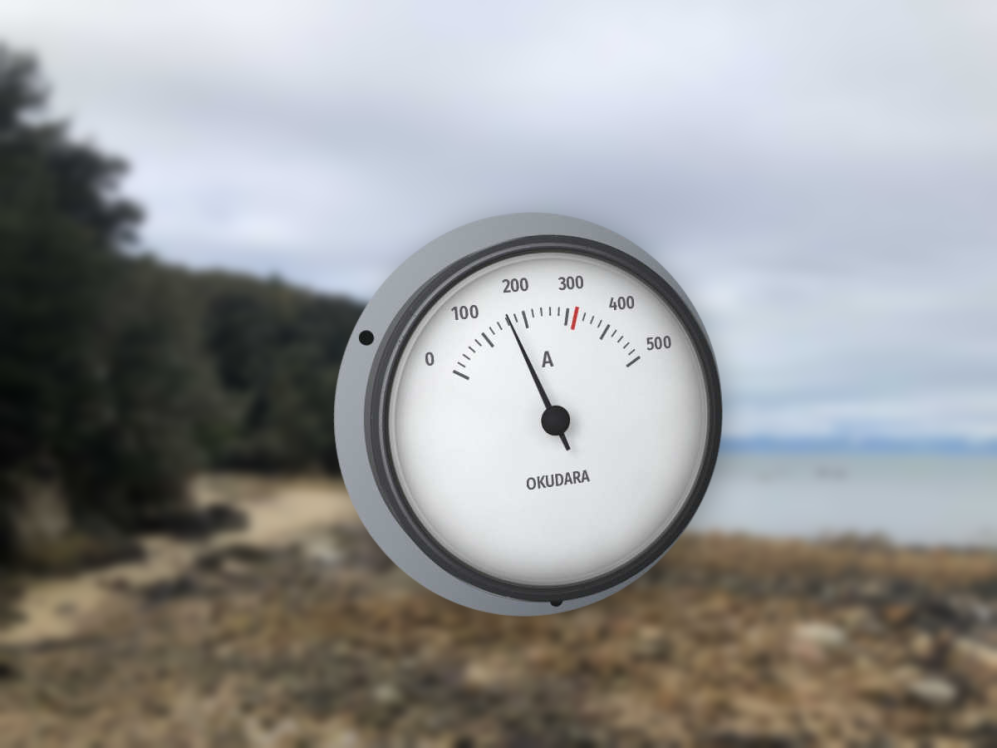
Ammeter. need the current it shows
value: 160 A
